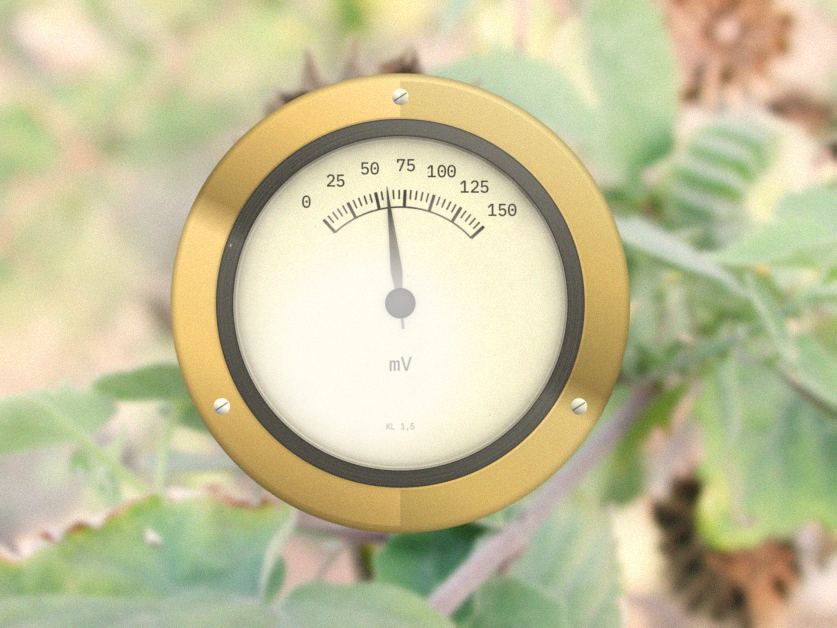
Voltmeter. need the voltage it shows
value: 60 mV
